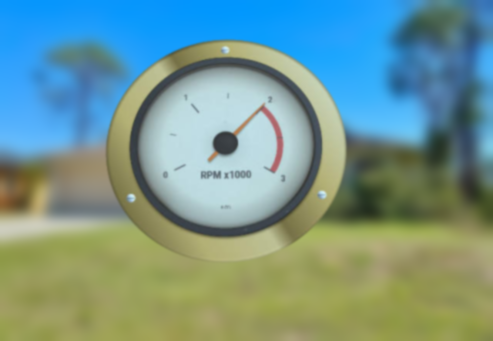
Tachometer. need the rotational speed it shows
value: 2000 rpm
